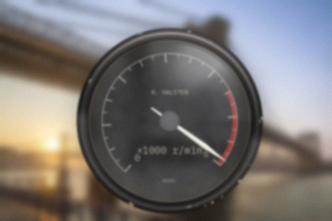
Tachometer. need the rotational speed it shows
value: 5875 rpm
